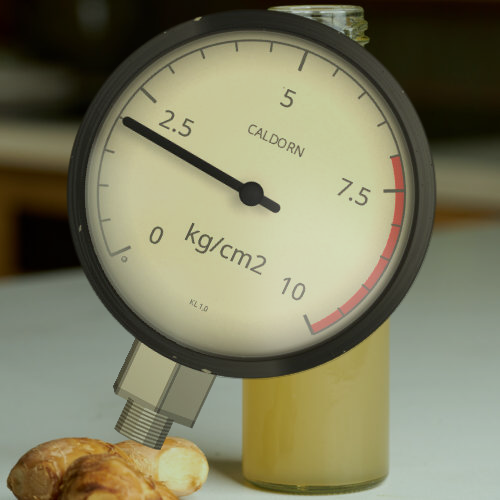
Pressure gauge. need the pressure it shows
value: 2 kg/cm²
